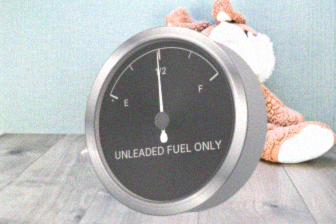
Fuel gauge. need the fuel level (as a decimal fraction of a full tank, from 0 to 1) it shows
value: 0.5
